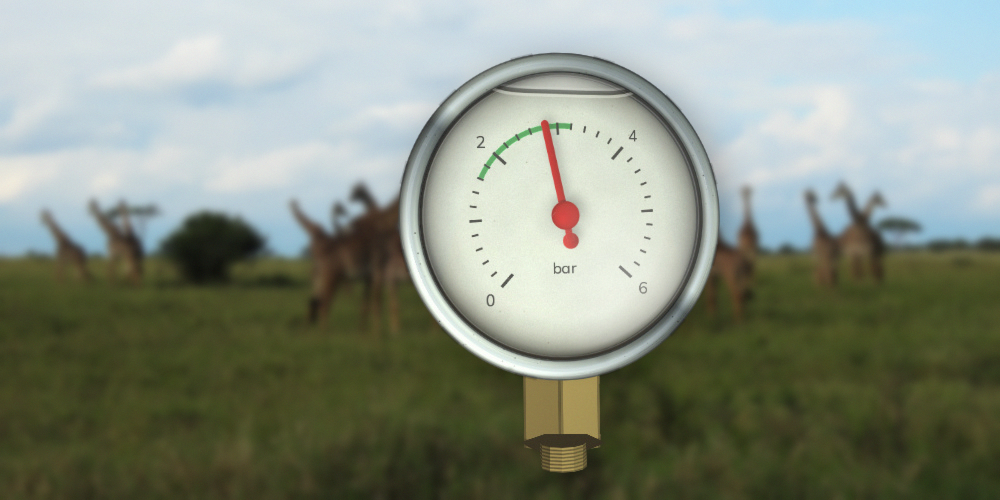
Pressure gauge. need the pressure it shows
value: 2.8 bar
